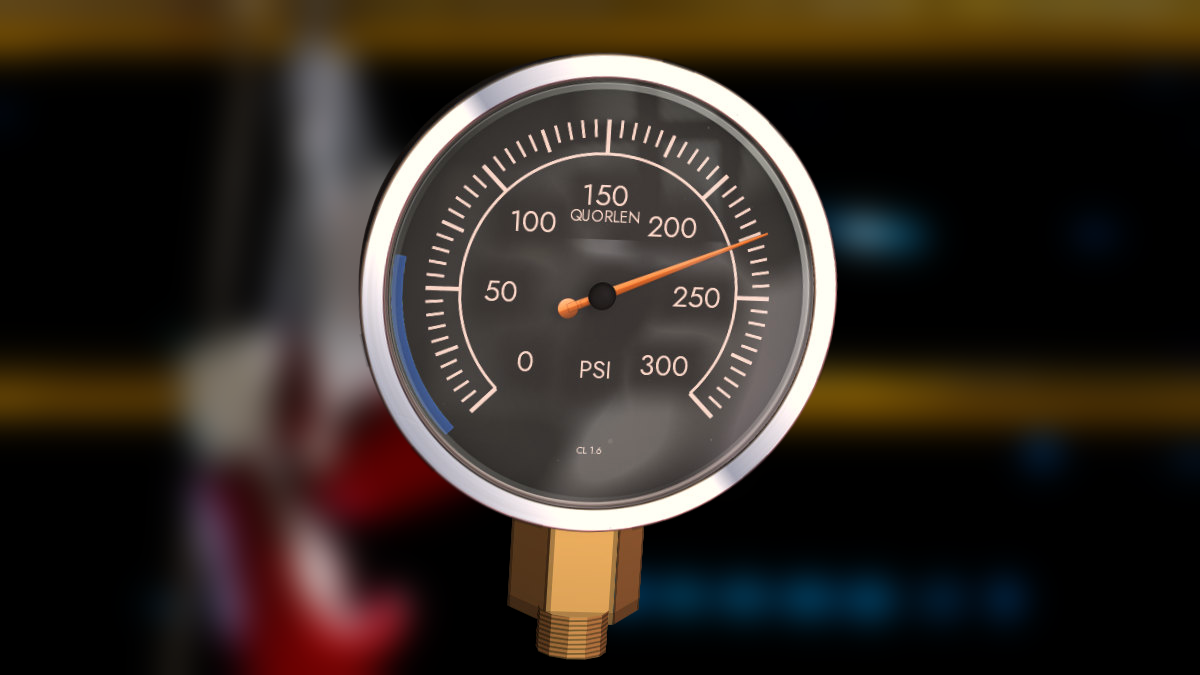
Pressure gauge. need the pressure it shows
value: 225 psi
